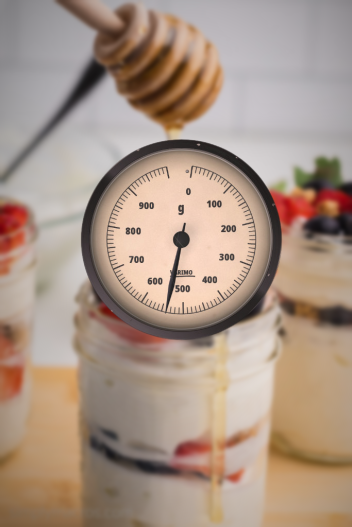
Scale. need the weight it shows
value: 540 g
